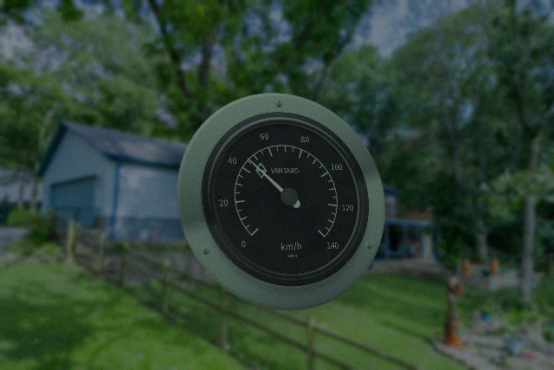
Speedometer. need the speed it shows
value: 45 km/h
